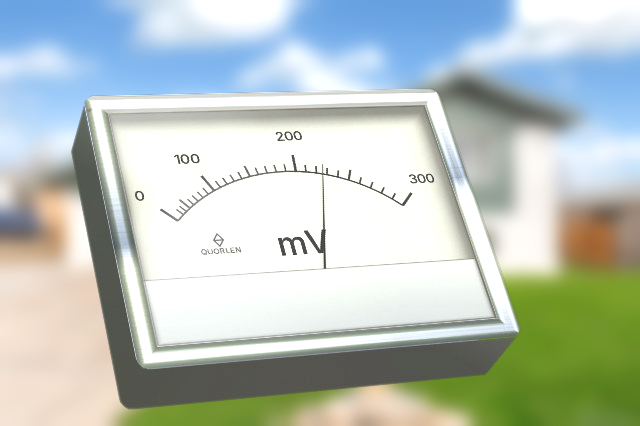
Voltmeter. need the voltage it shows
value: 225 mV
